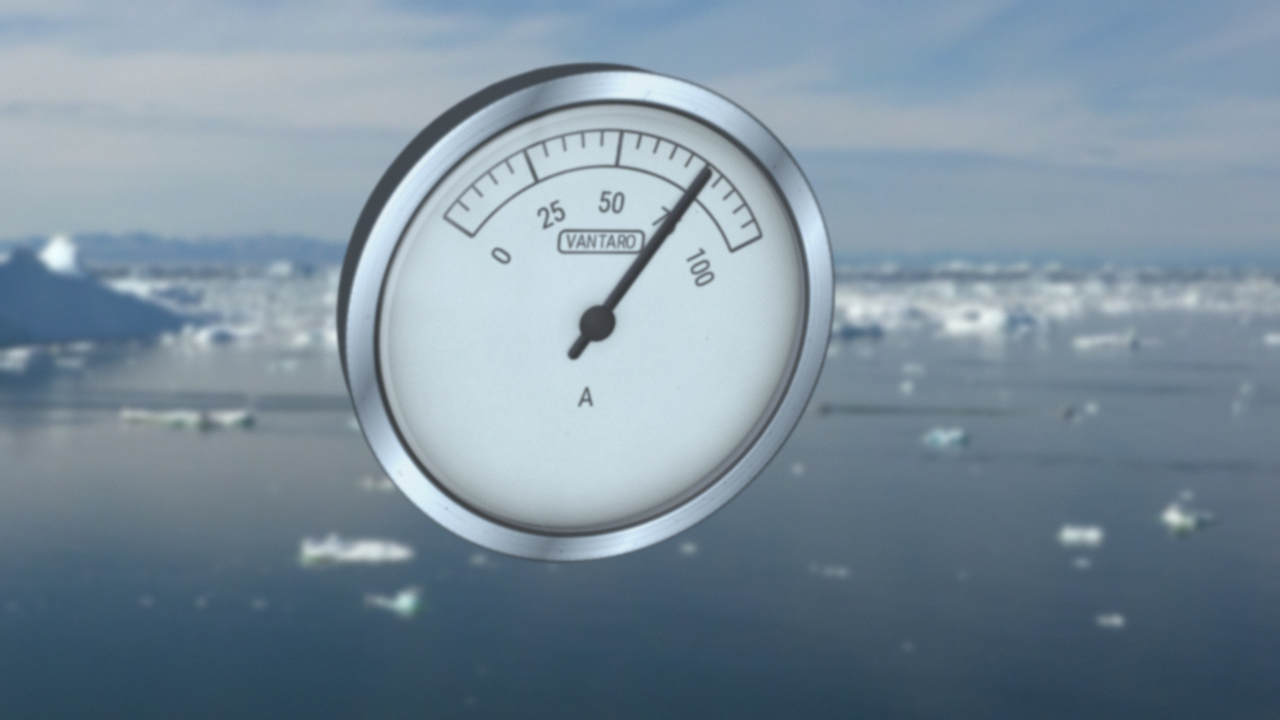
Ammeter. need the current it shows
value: 75 A
